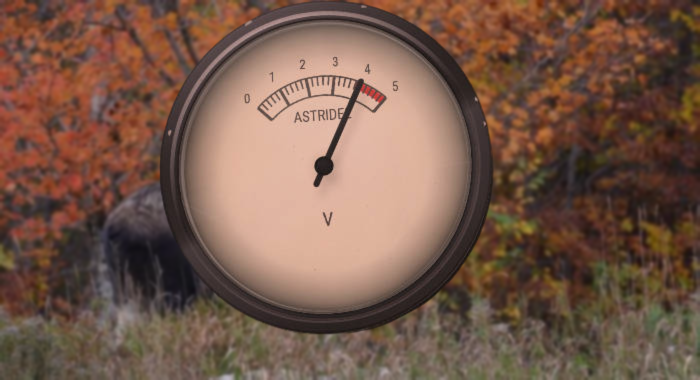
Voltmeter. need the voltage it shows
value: 4 V
